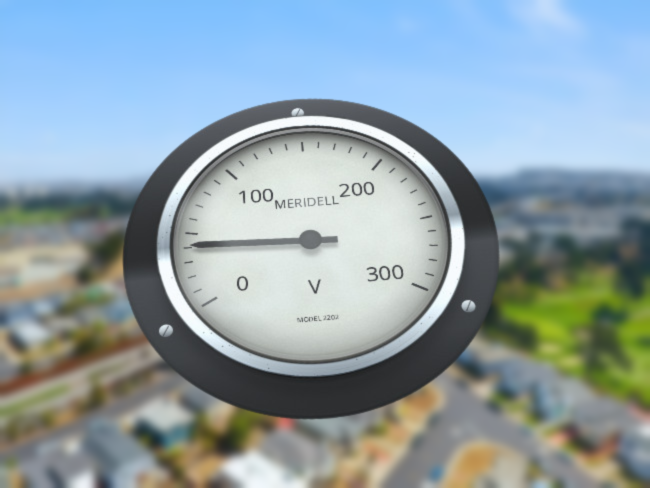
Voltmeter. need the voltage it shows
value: 40 V
